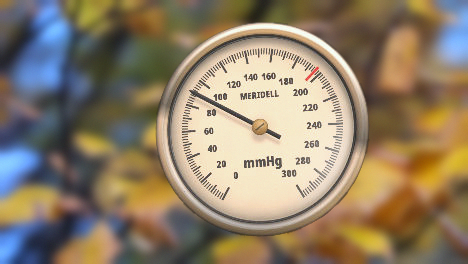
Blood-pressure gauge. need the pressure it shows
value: 90 mmHg
